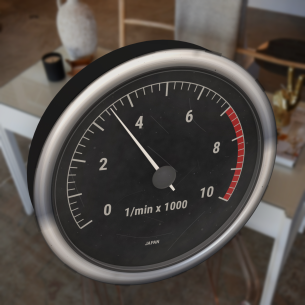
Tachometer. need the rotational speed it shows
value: 3500 rpm
